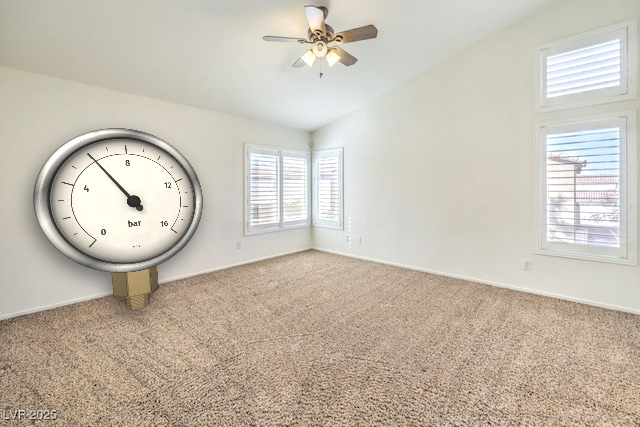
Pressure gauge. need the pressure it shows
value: 6 bar
